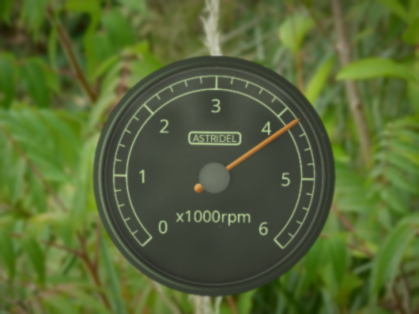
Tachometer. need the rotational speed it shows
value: 4200 rpm
